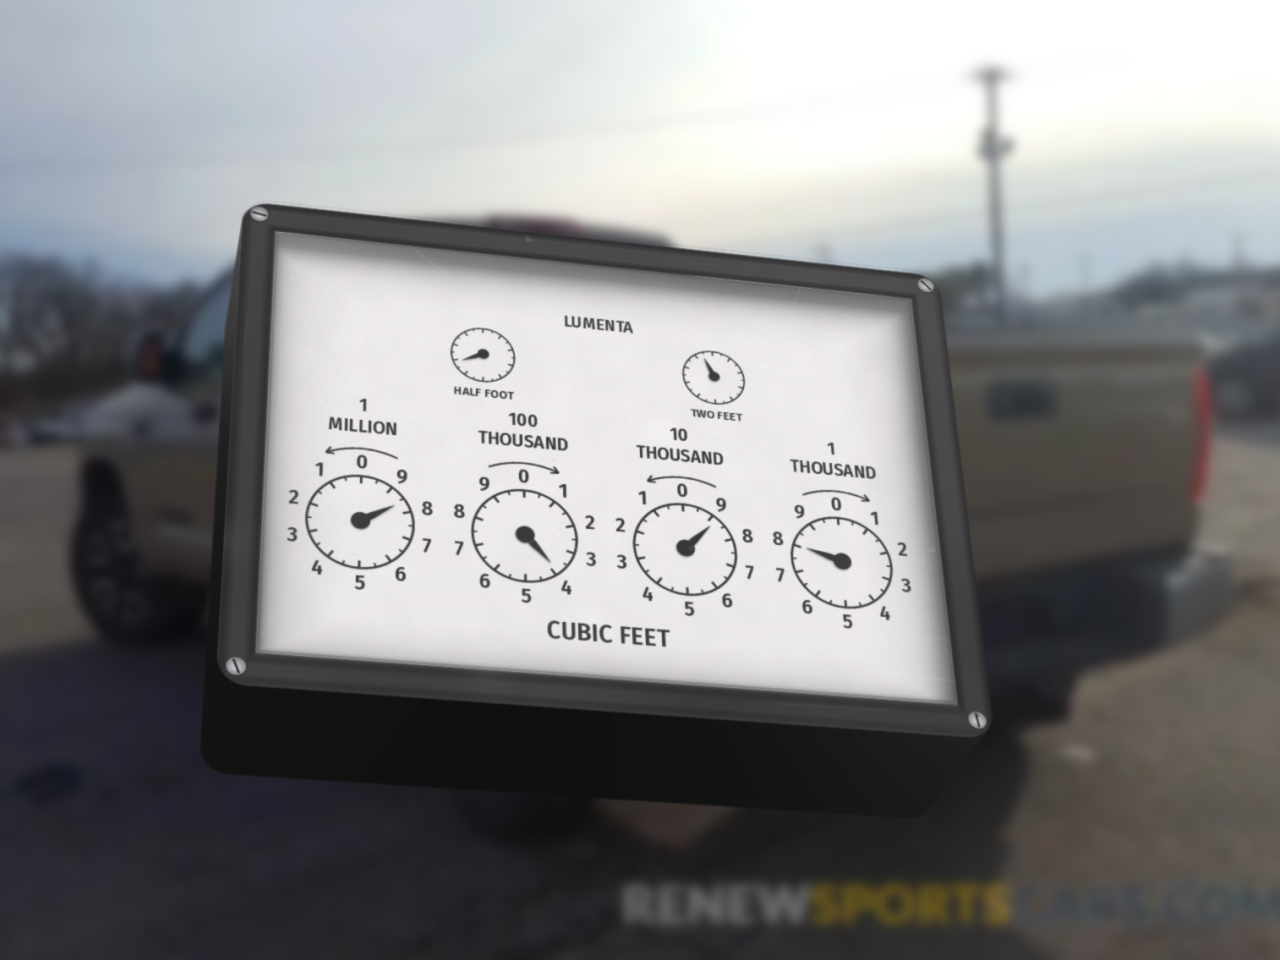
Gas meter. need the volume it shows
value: 838800 ft³
